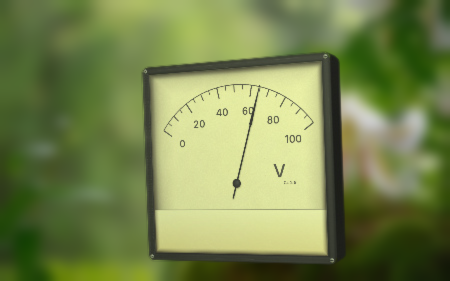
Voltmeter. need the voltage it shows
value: 65 V
